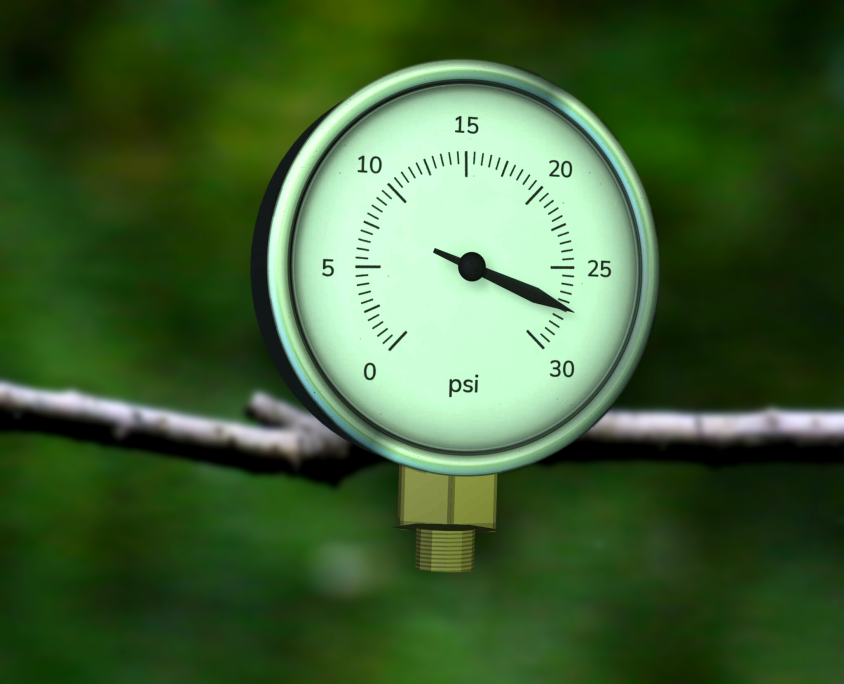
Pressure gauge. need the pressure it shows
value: 27.5 psi
